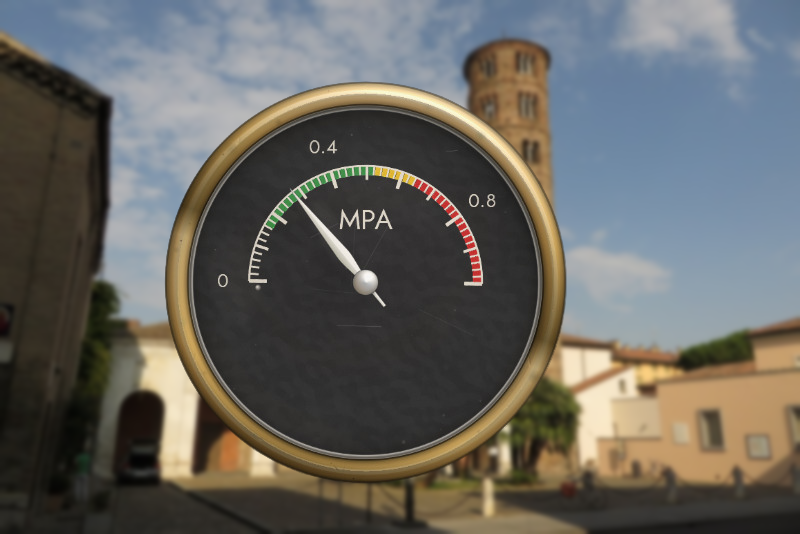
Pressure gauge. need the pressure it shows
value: 0.28 MPa
